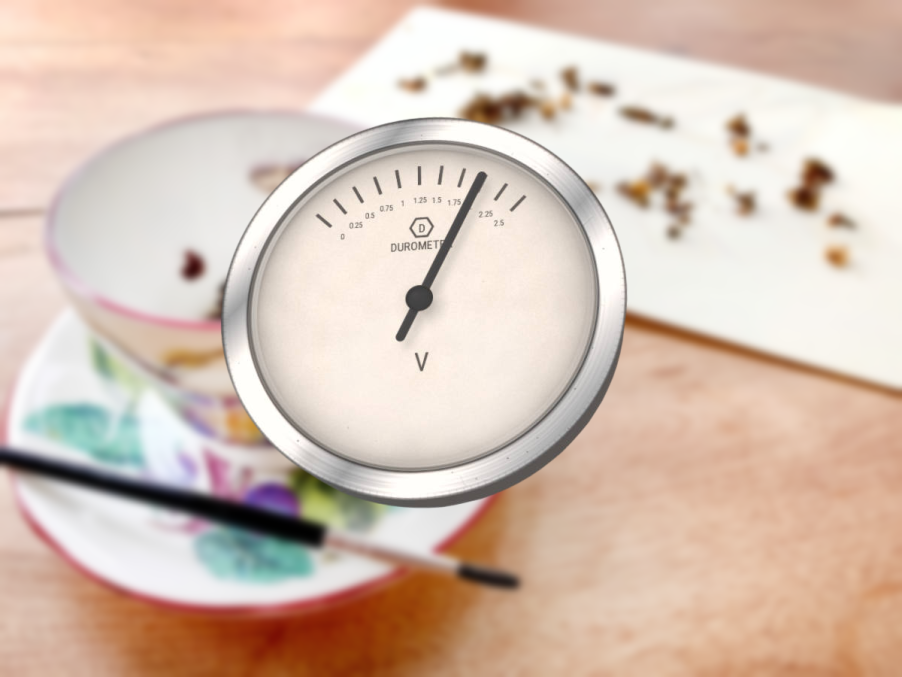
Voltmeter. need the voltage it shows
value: 2 V
